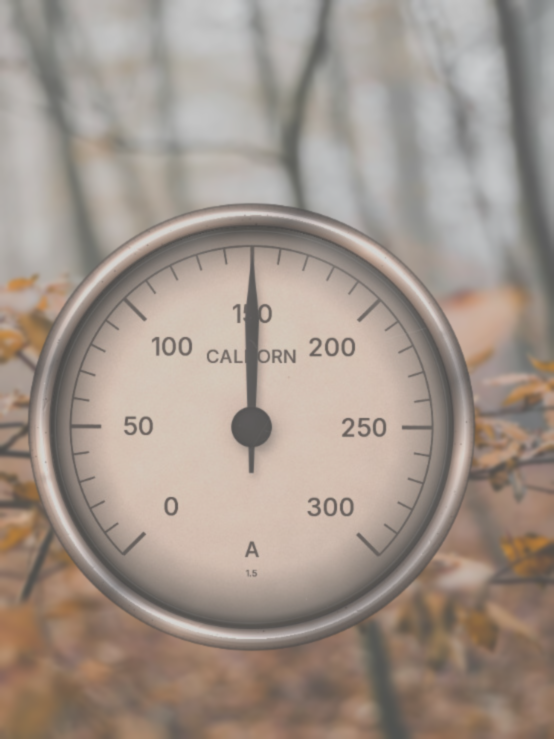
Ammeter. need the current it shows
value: 150 A
